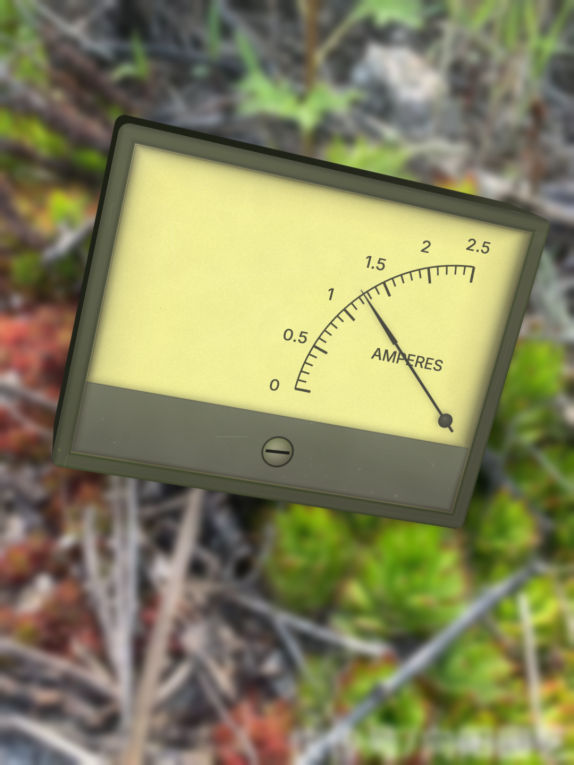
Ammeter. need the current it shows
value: 1.25 A
